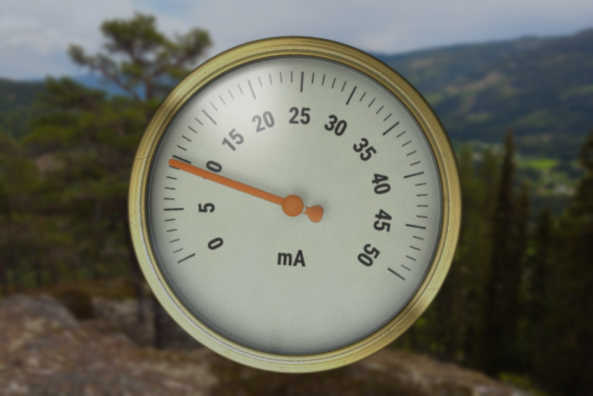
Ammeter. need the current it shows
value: 9.5 mA
